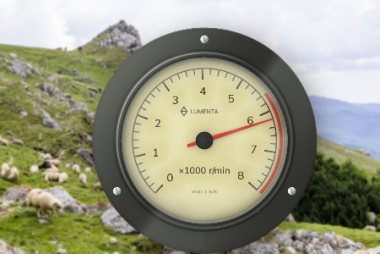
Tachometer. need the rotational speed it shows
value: 6200 rpm
